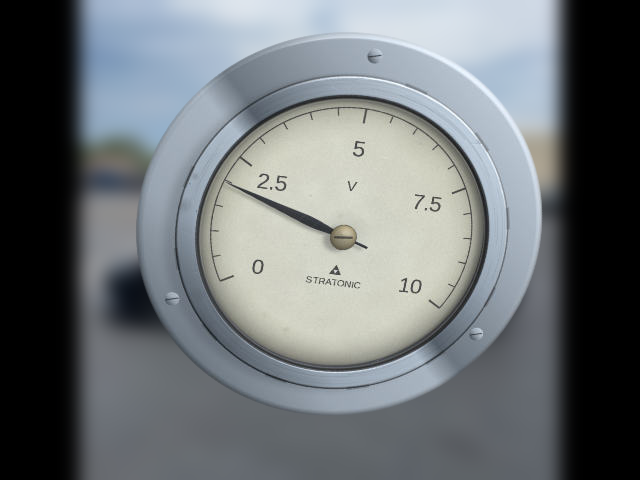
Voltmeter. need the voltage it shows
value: 2 V
